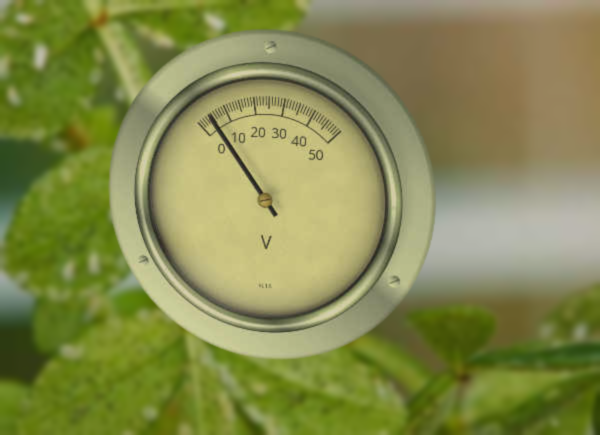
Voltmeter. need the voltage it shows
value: 5 V
